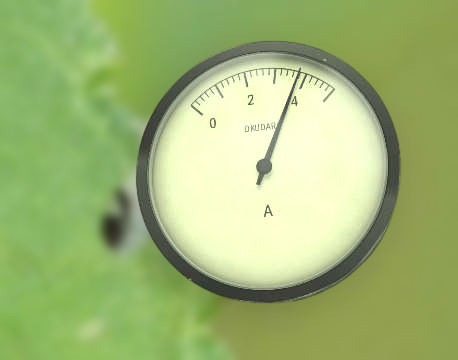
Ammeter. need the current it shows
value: 3.8 A
